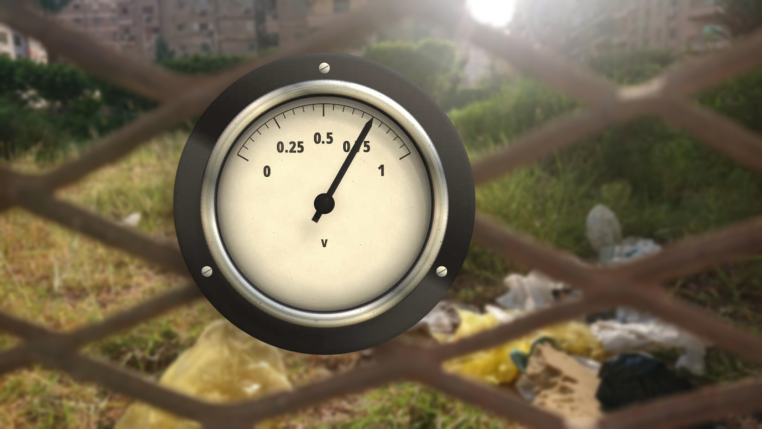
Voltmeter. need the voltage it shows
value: 0.75 V
